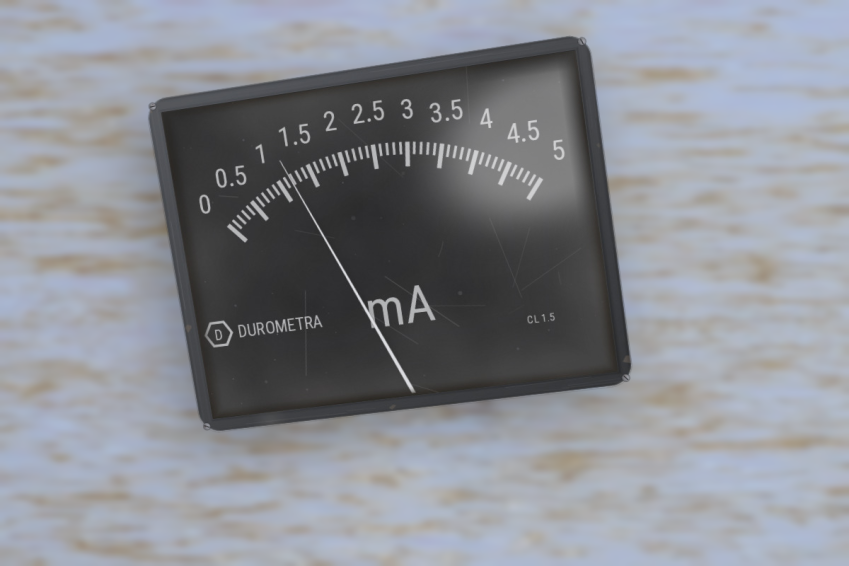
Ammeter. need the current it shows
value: 1.2 mA
